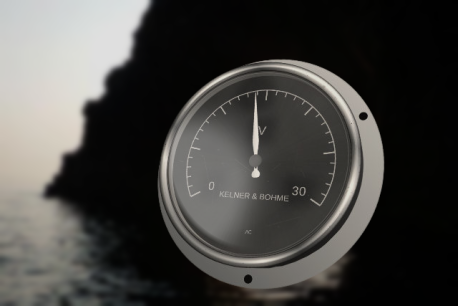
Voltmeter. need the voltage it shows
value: 14 V
